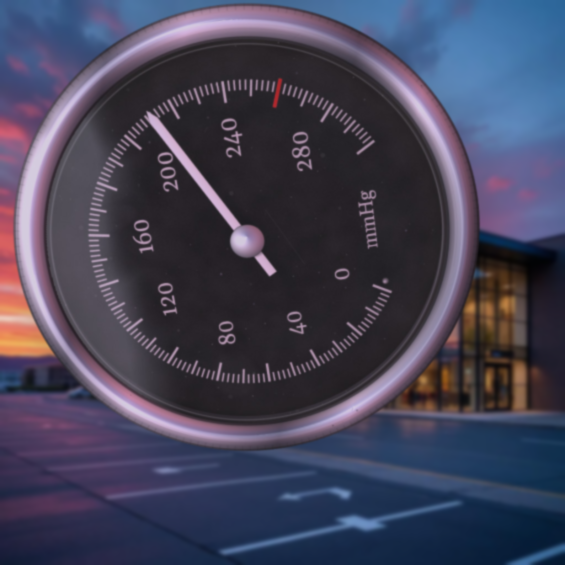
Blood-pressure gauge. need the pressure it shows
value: 212 mmHg
